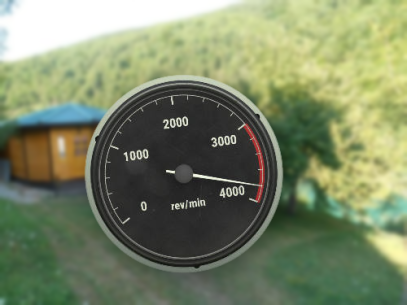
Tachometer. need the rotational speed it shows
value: 3800 rpm
